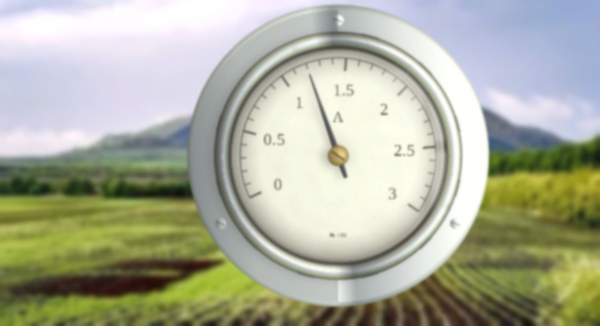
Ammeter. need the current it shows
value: 1.2 A
